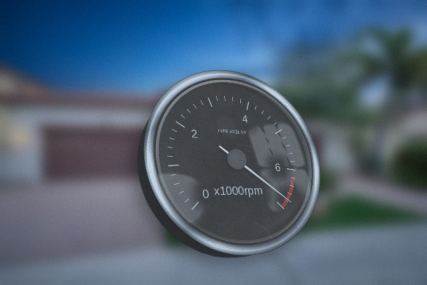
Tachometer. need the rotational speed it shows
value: 6800 rpm
